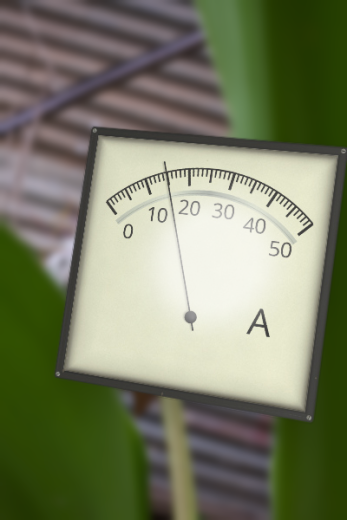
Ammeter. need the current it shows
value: 15 A
